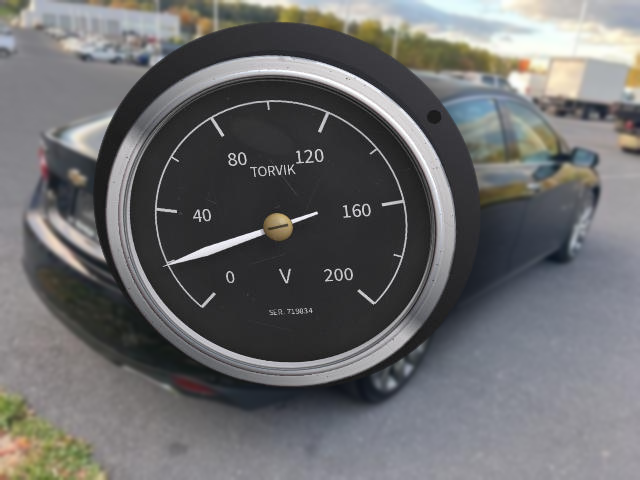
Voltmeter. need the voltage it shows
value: 20 V
